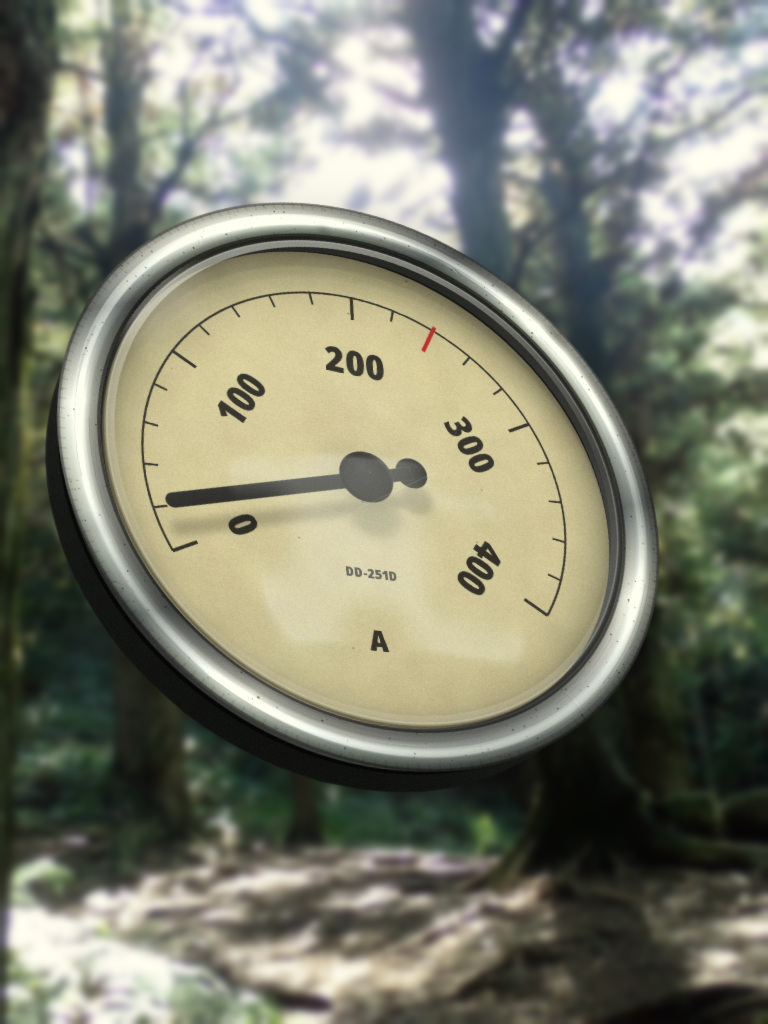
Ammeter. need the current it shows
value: 20 A
